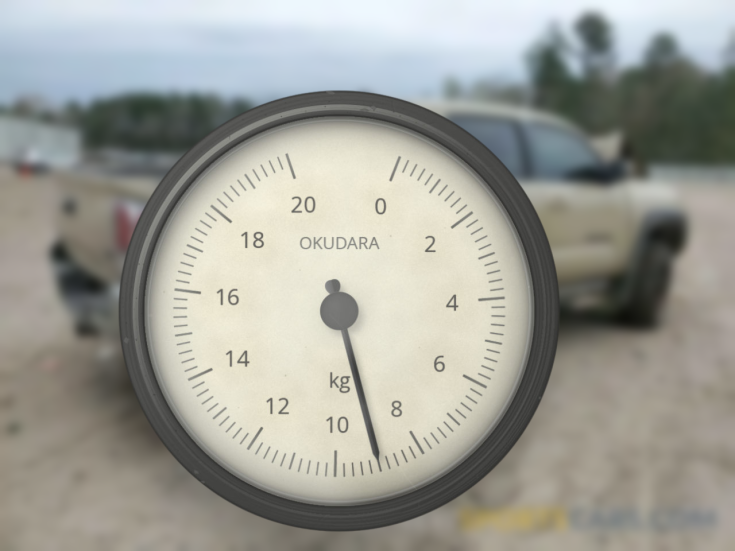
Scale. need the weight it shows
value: 9 kg
